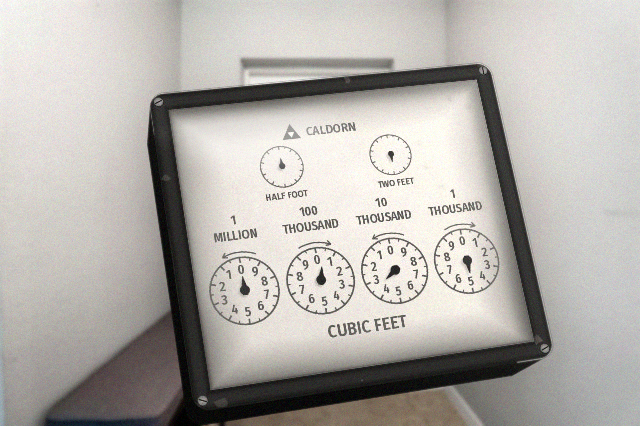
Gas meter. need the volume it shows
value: 3500 ft³
